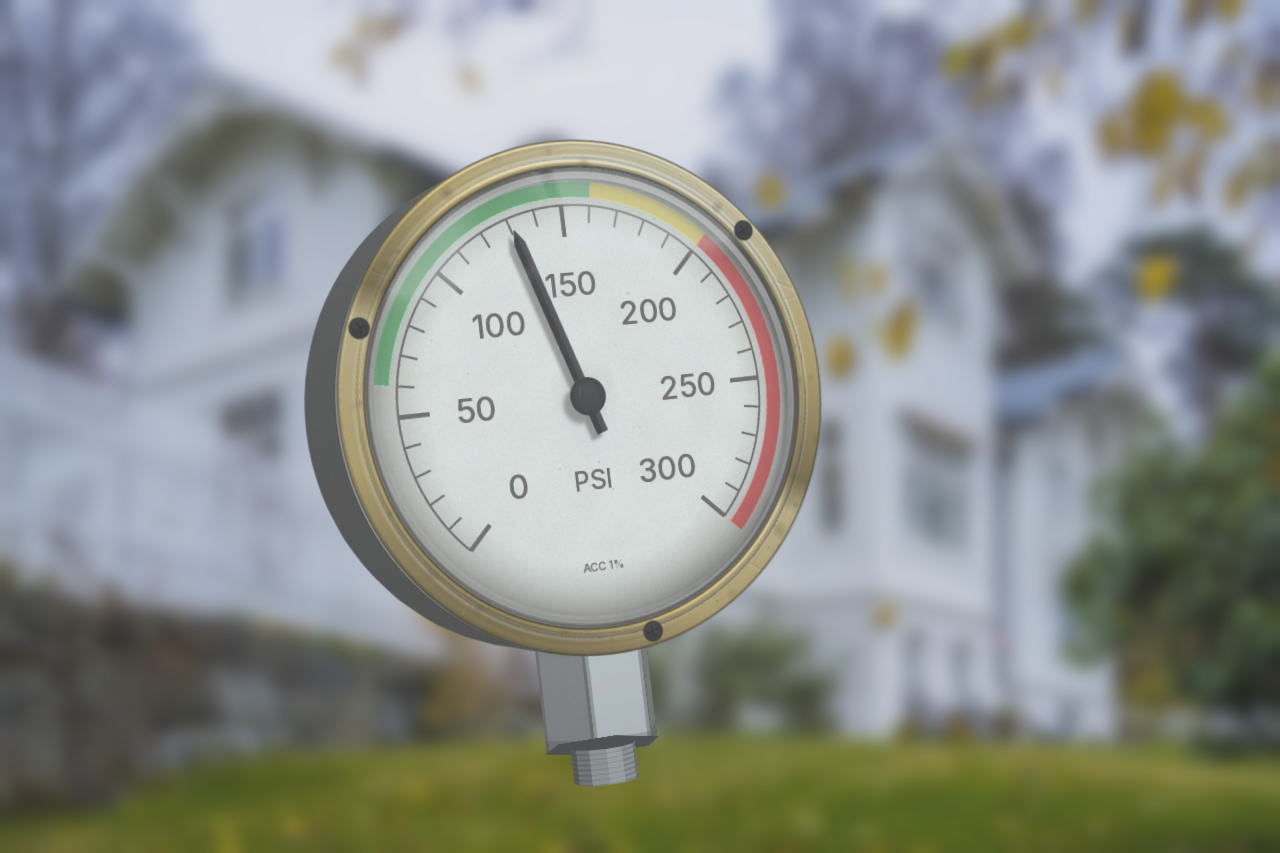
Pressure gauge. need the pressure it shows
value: 130 psi
